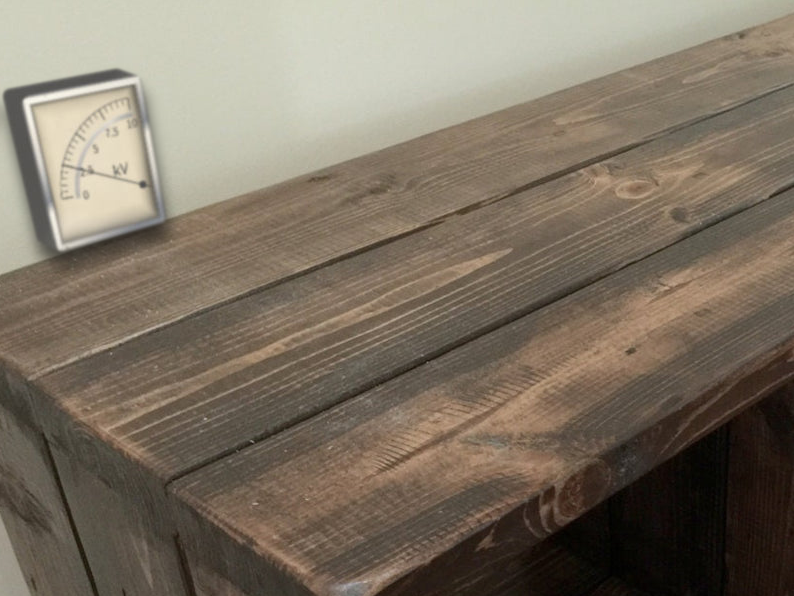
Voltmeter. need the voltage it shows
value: 2.5 kV
